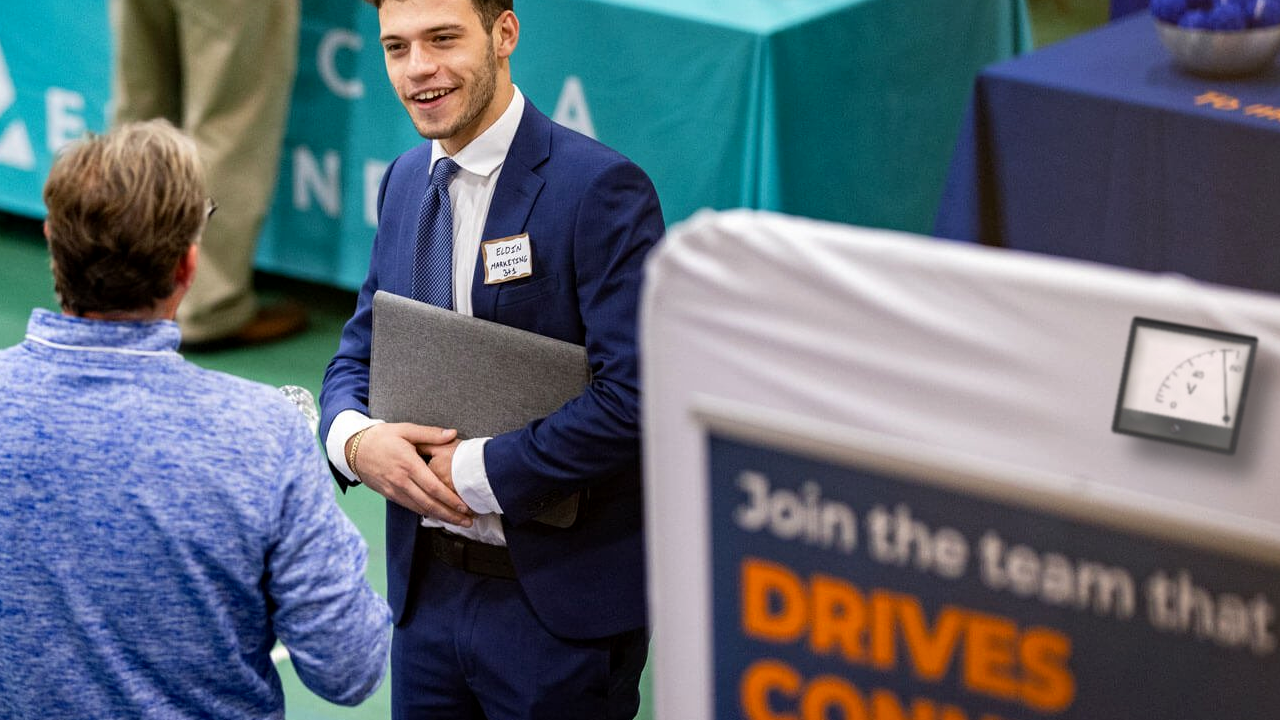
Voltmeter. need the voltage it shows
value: 55 V
